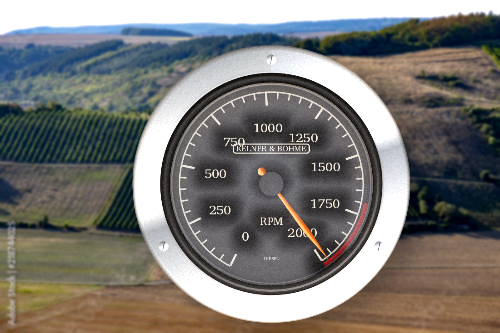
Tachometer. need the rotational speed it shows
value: 1975 rpm
